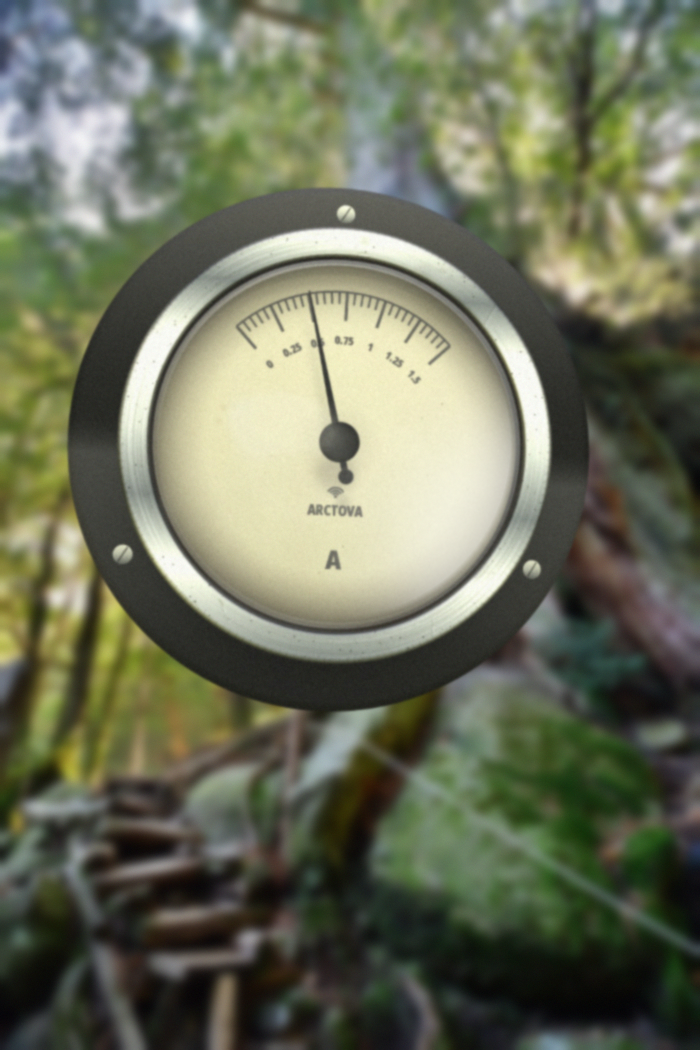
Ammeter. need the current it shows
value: 0.5 A
